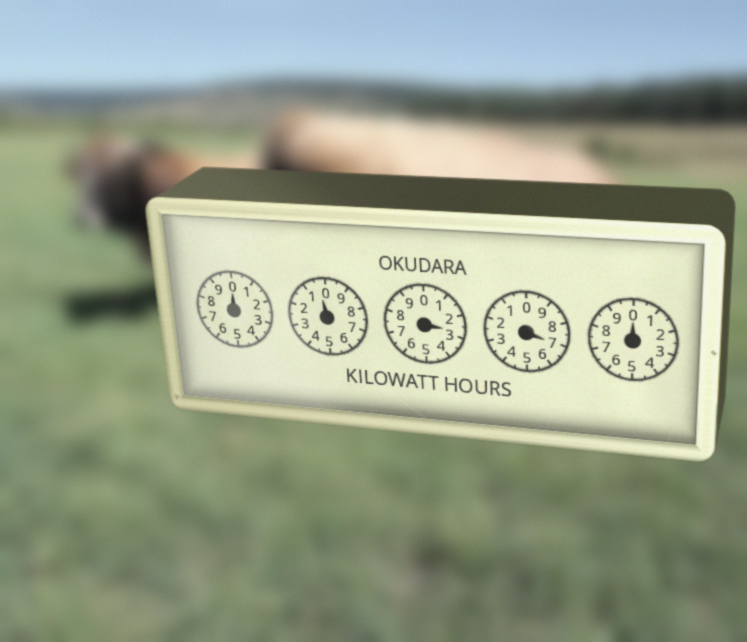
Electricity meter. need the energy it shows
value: 270 kWh
